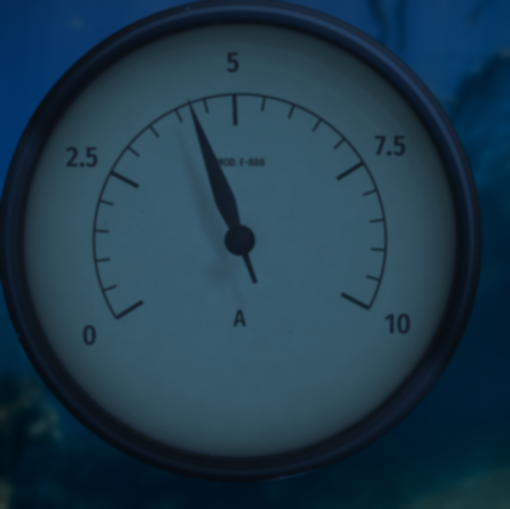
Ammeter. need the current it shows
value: 4.25 A
